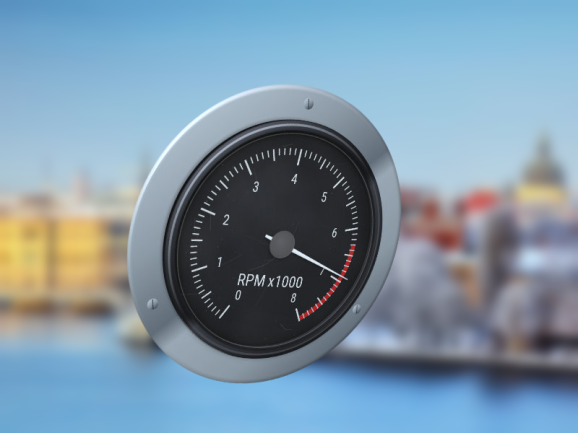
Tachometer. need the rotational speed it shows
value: 6900 rpm
